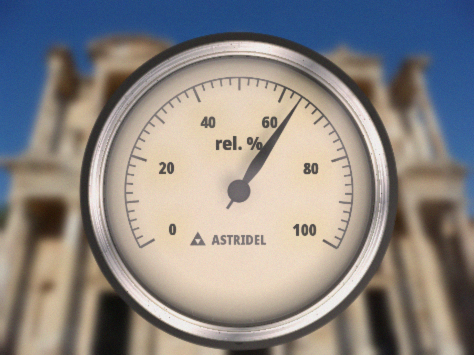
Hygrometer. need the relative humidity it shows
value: 64 %
